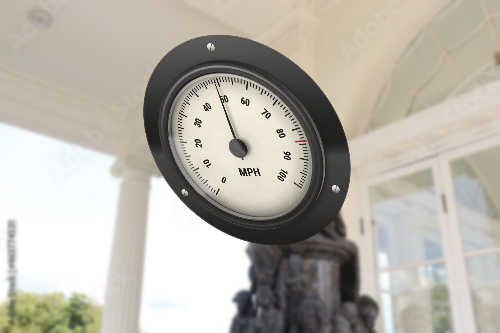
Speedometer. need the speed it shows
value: 50 mph
